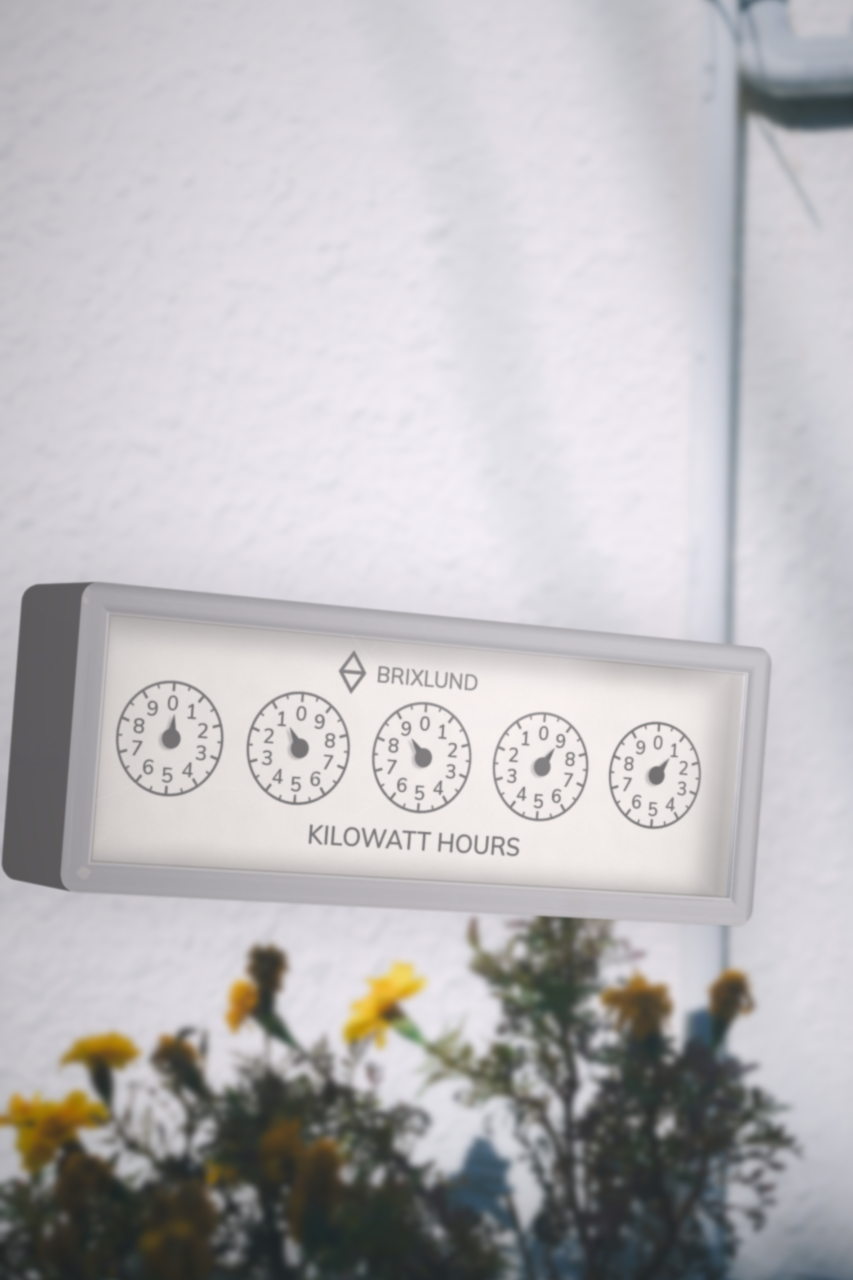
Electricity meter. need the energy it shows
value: 891 kWh
